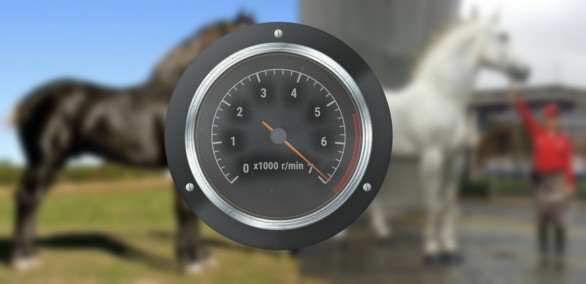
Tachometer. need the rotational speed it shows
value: 6900 rpm
